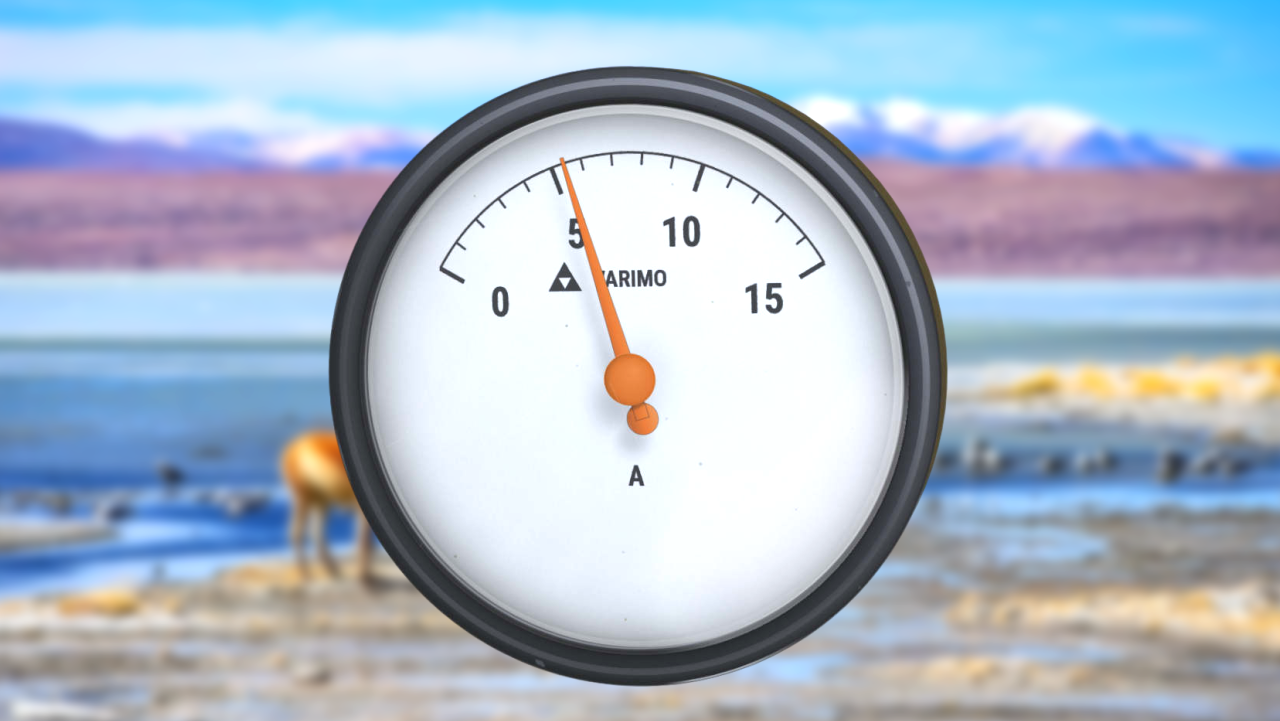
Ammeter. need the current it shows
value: 5.5 A
